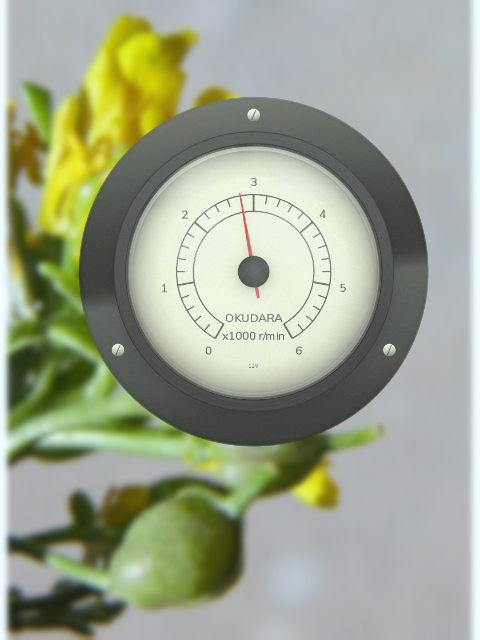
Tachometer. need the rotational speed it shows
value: 2800 rpm
